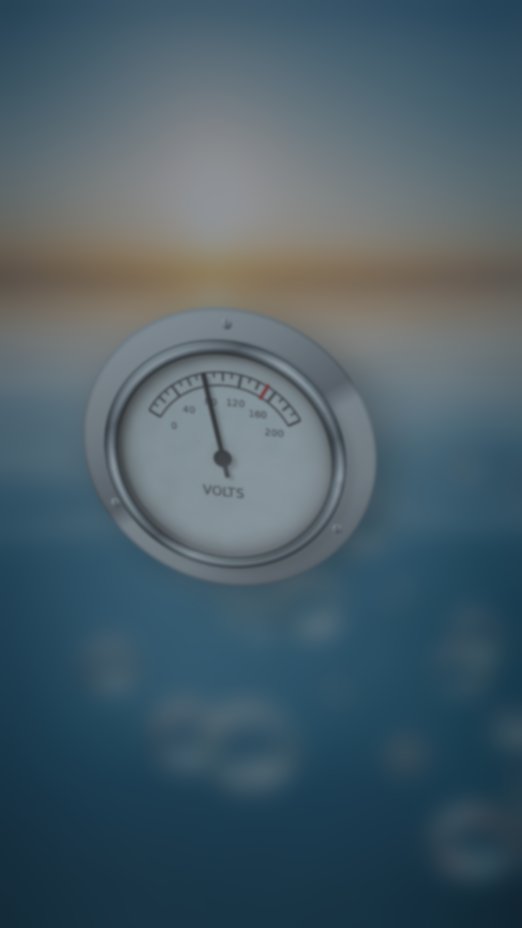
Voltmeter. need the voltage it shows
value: 80 V
